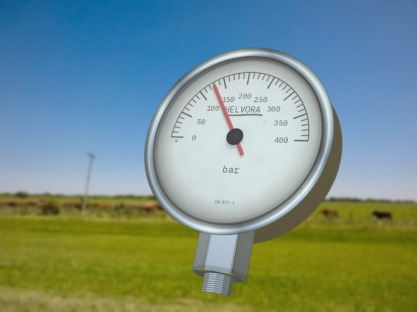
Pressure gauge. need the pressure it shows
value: 130 bar
